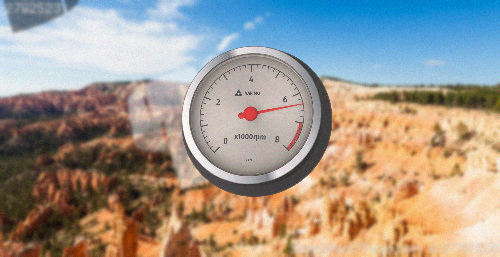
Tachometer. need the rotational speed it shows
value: 6400 rpm
